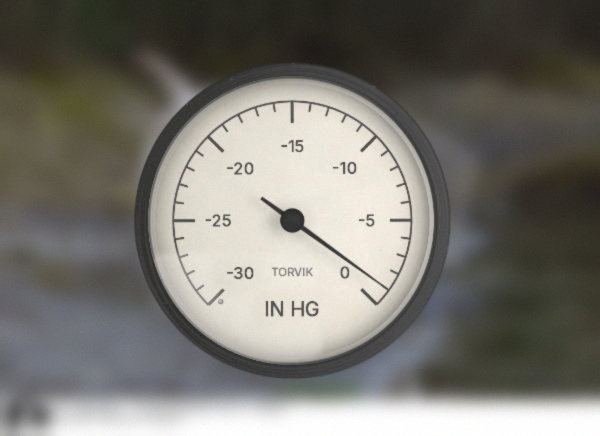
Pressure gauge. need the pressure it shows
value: -1 inHg
